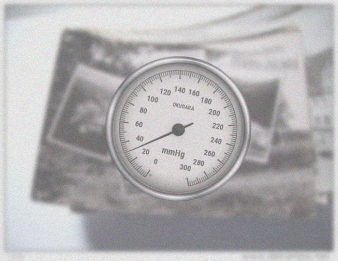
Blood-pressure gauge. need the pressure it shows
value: 30 mmHg
